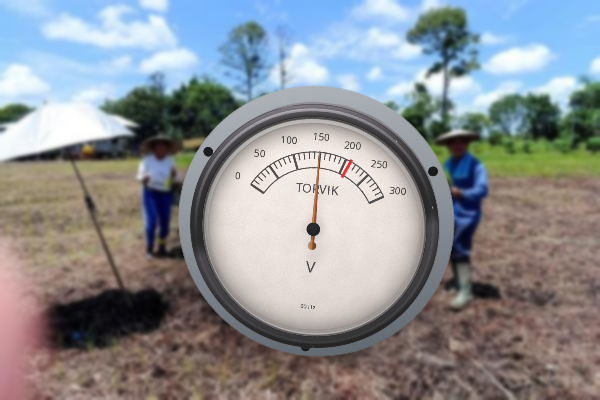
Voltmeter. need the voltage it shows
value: 150 V
